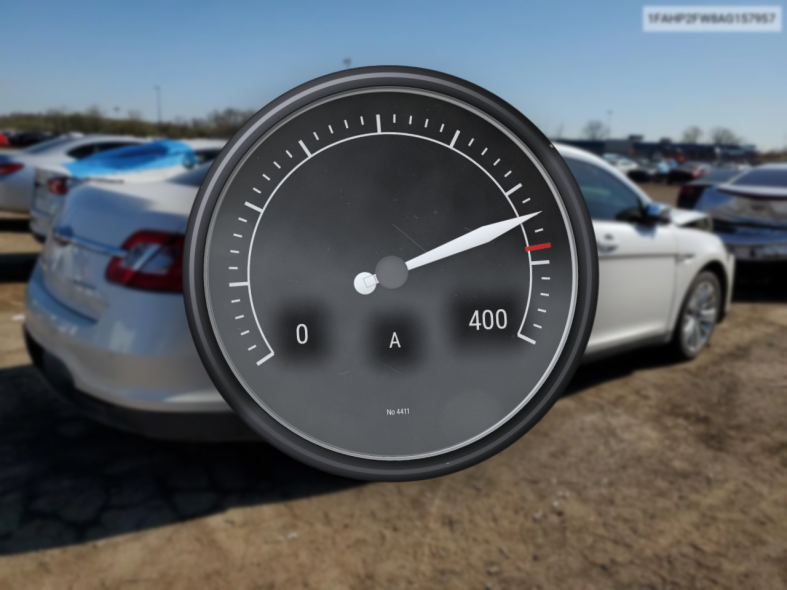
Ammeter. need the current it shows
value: 320 A
